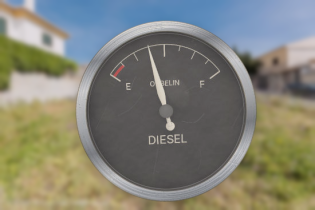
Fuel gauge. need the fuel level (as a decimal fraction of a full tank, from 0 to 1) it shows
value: 0.375
